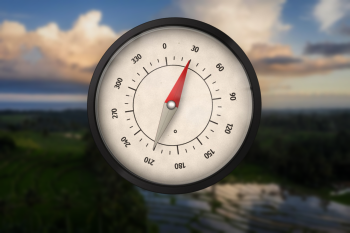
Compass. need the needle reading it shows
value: 30 °
